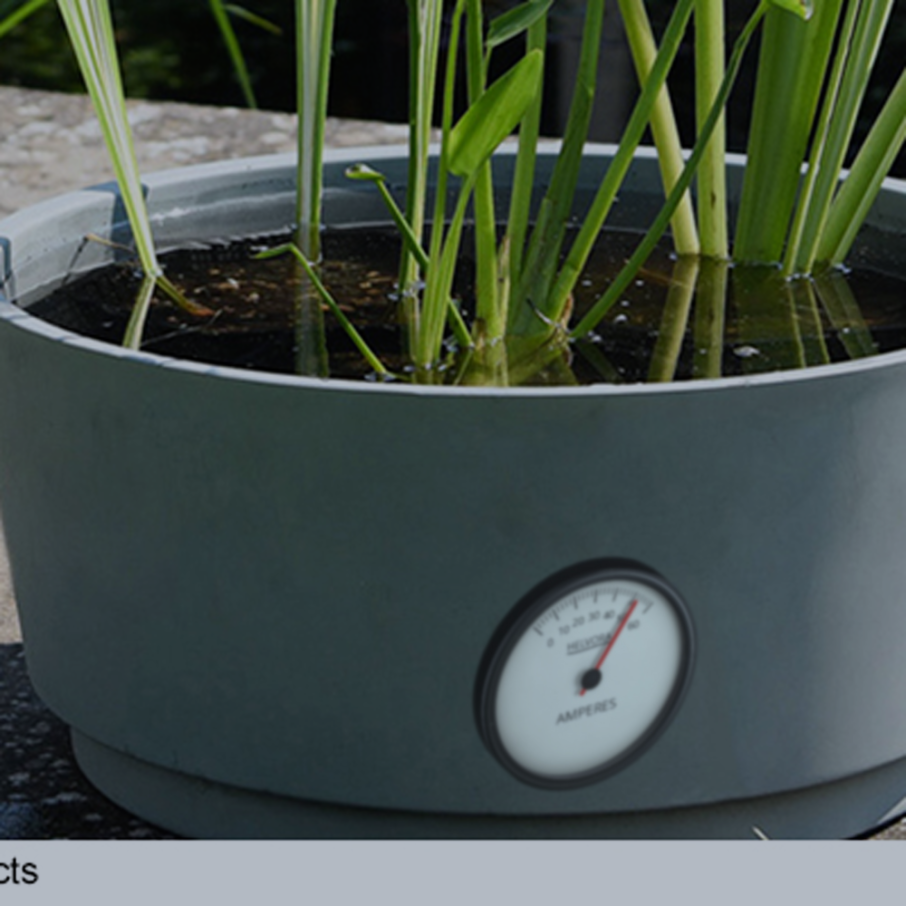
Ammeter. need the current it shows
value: 50 A
